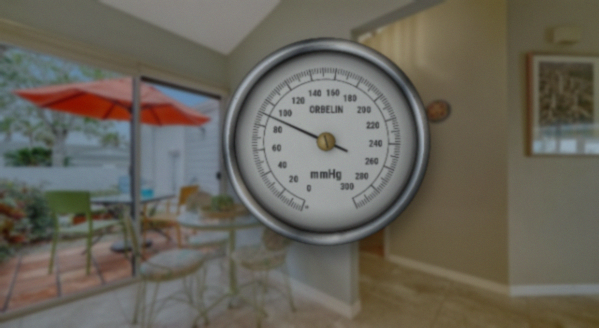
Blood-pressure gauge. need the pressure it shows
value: 90 mmHg
